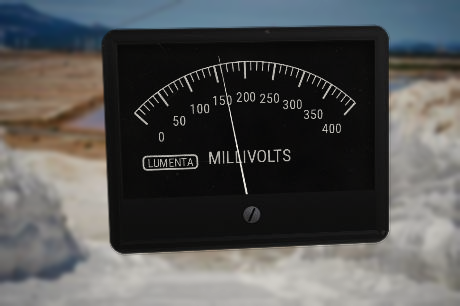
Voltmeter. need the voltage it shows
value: 160 mV
